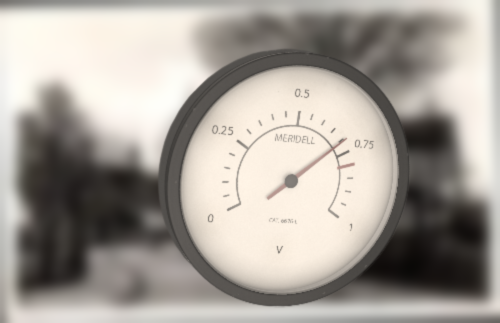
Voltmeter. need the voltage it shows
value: 0.7 V
